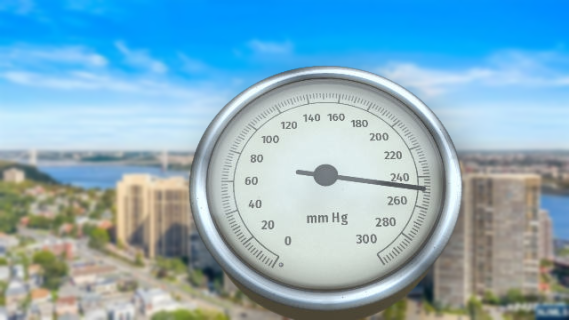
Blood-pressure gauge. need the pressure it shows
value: 250 mmHg
